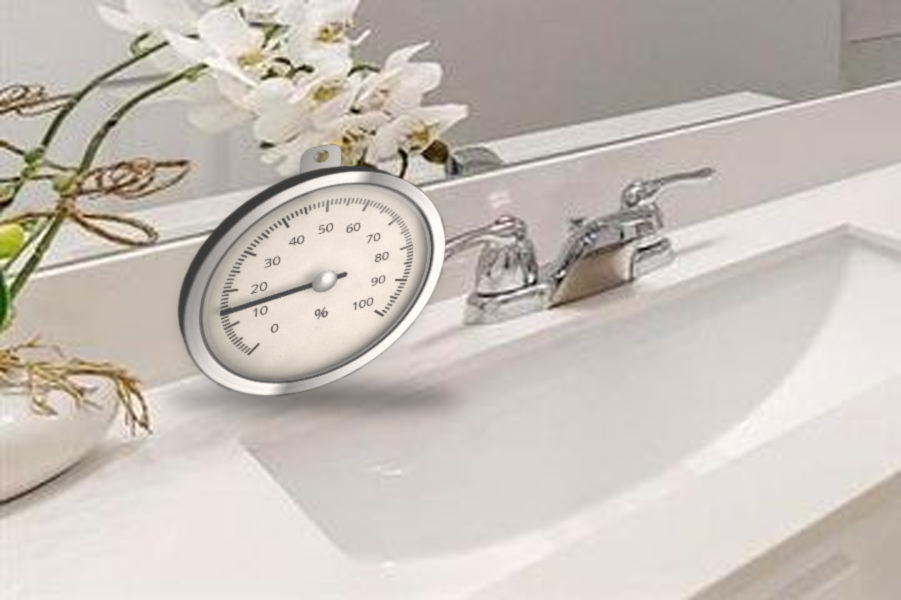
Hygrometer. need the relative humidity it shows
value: 15 %
